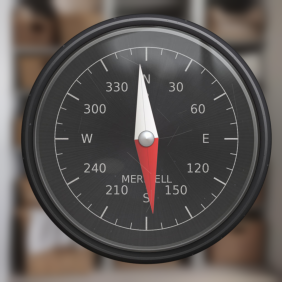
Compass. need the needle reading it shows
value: 175 °
